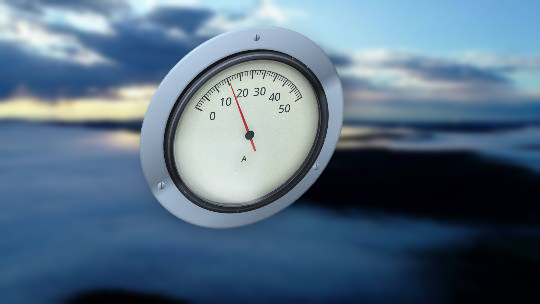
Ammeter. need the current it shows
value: 15 A
